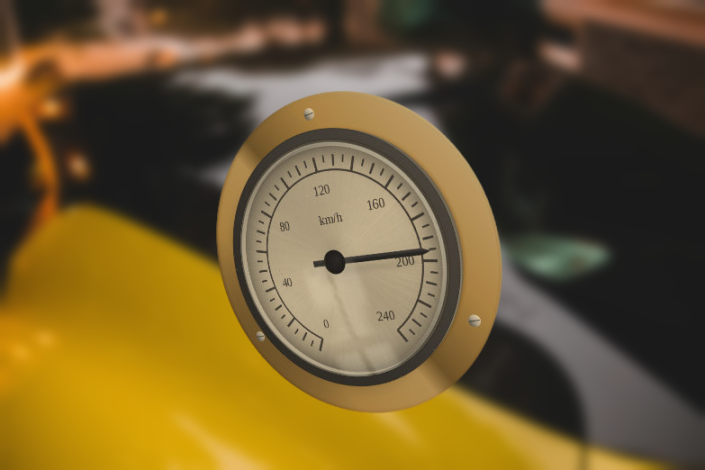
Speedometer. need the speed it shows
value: 195 km/h
